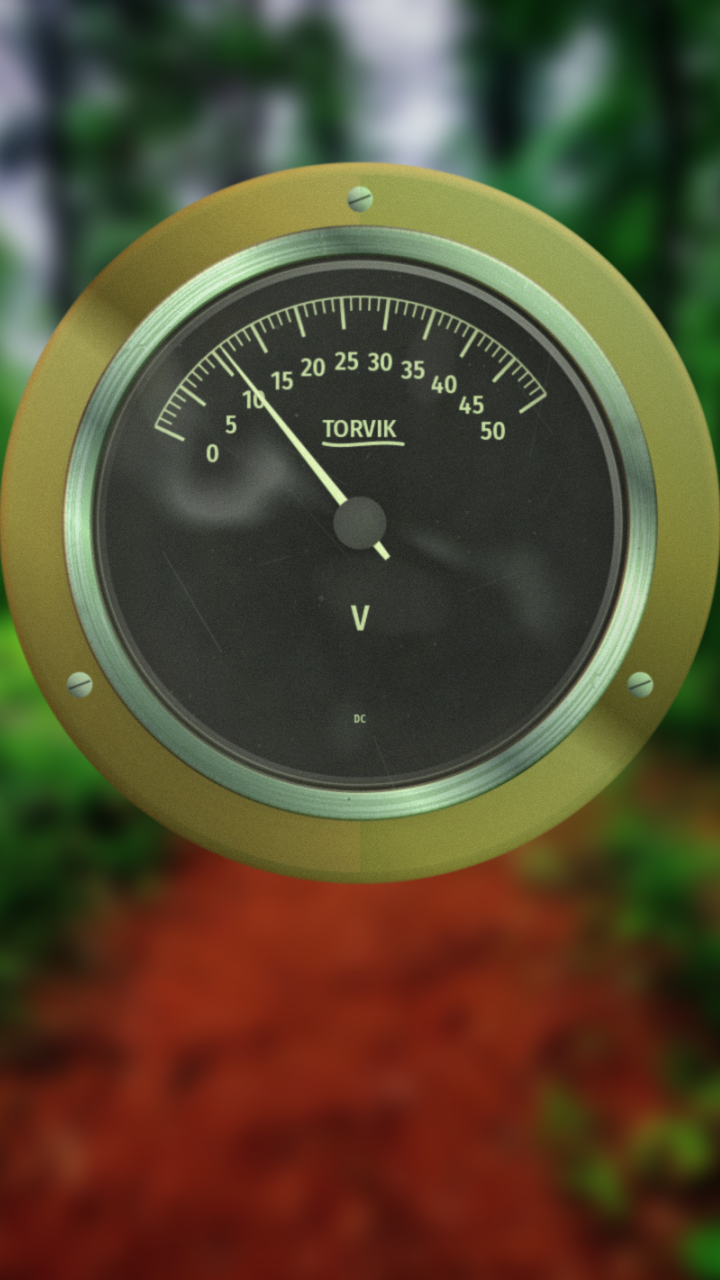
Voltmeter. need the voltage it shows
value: 11 V
